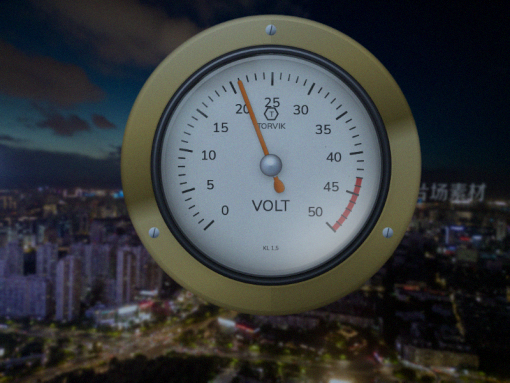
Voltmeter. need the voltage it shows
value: 21 V
